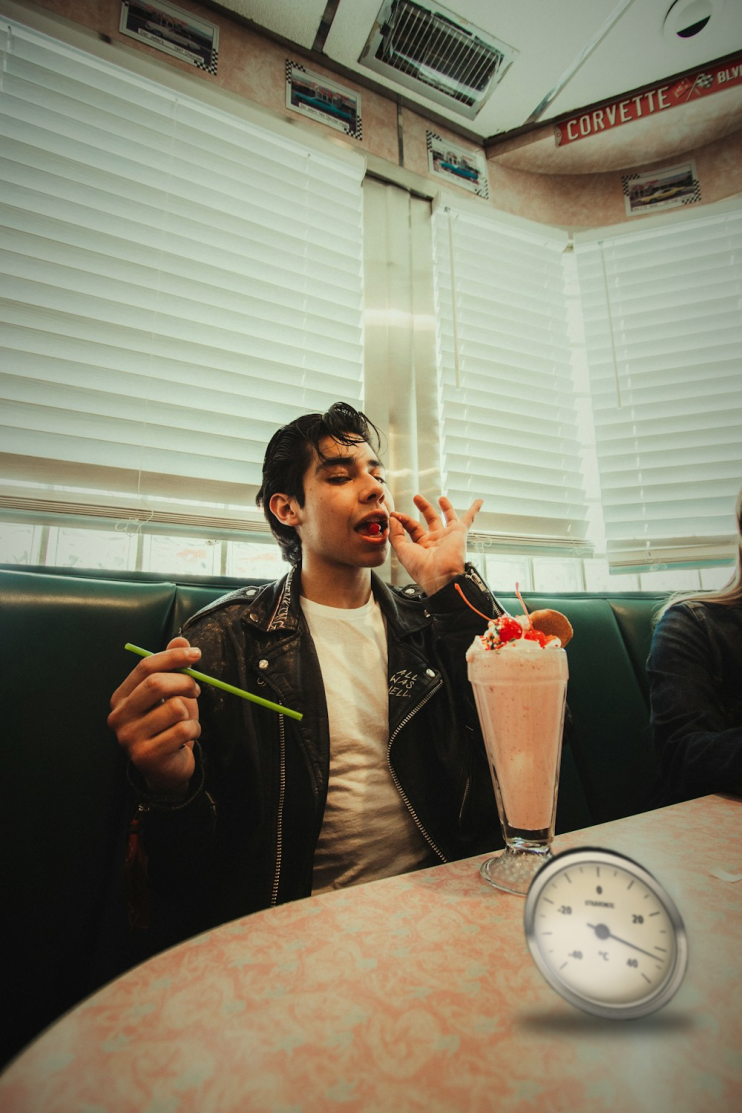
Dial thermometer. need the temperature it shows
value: 32.5 °C
